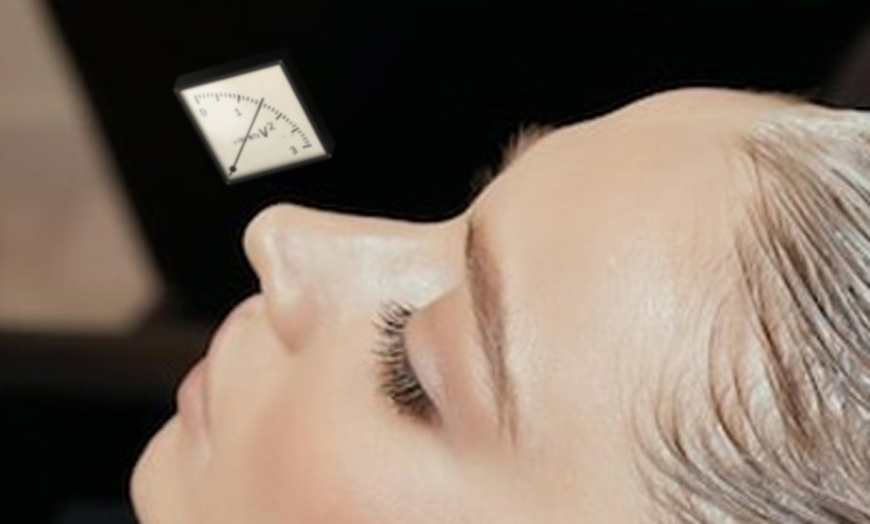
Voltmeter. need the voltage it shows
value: 1.5 V
